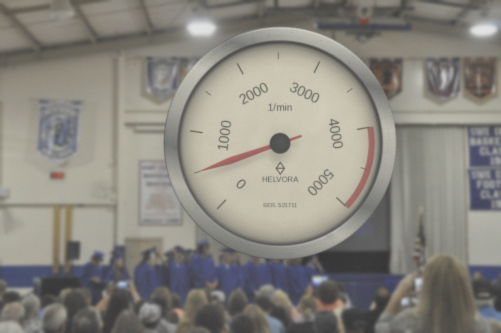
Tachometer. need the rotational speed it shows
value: 500 rpm
